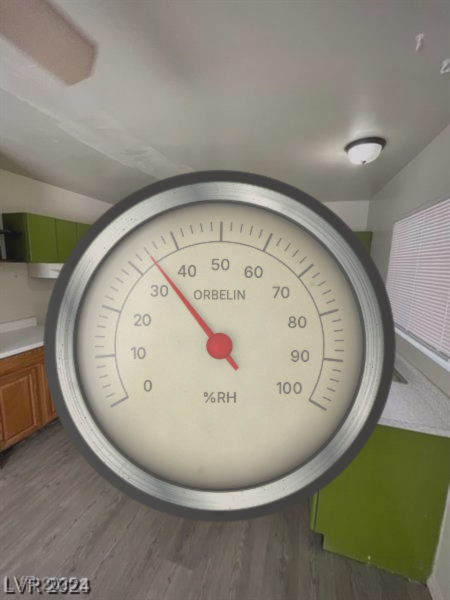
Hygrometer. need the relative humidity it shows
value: 34 %
